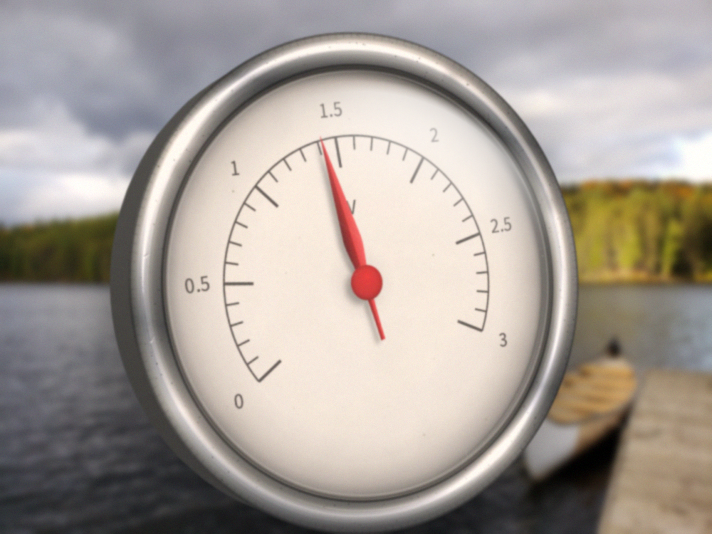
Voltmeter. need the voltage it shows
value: 1.4 V
